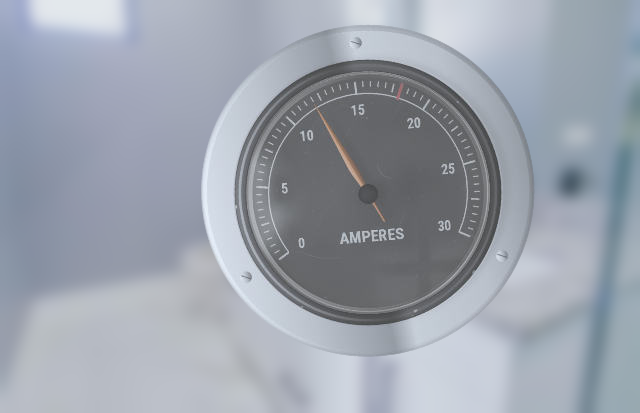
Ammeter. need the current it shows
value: 12 A
